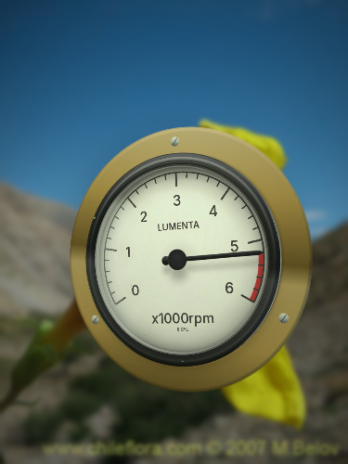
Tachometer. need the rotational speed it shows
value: 5200 rpm
